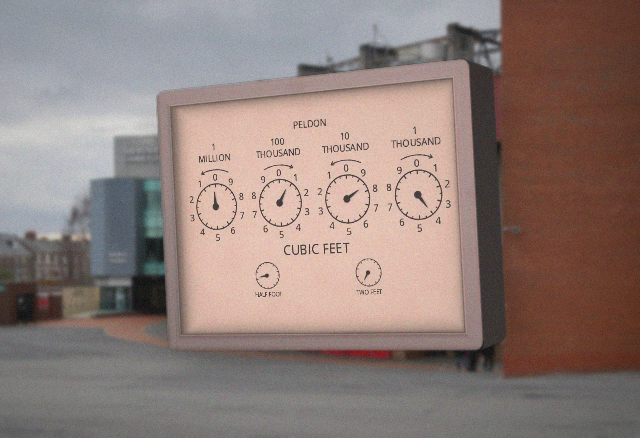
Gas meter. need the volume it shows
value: 8400 ft³
